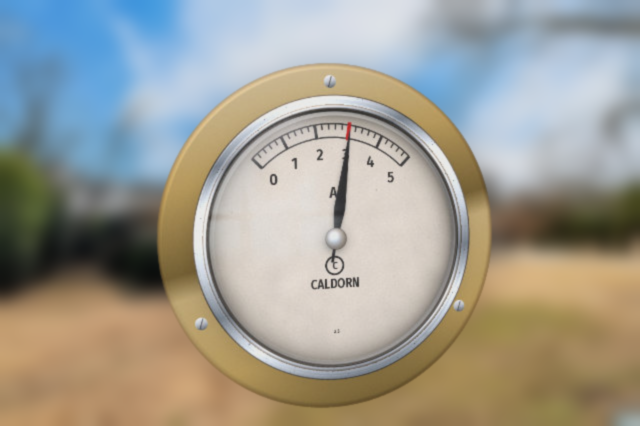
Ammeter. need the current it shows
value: 3 A
